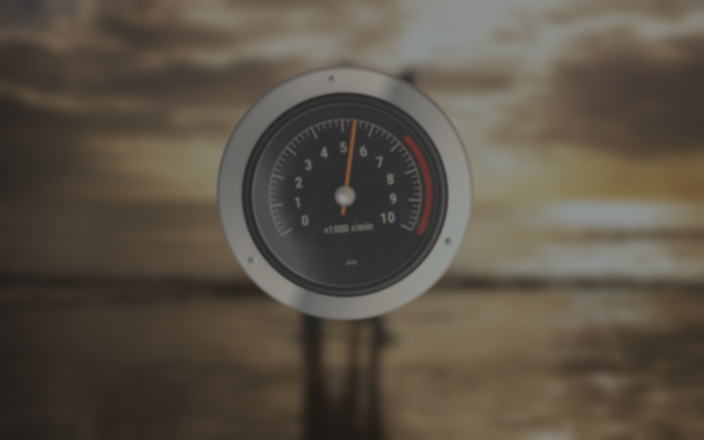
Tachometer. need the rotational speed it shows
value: 5400 rpm
